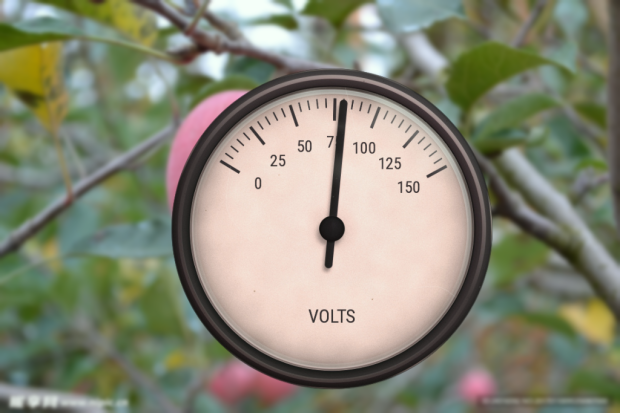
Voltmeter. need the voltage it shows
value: 80 V
